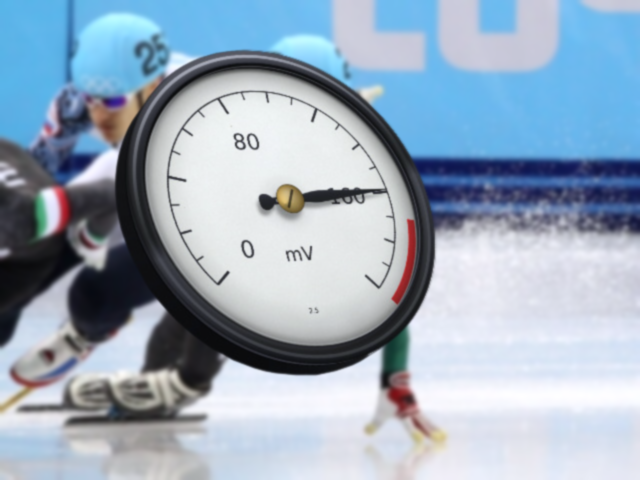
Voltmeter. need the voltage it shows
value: 160 mV
